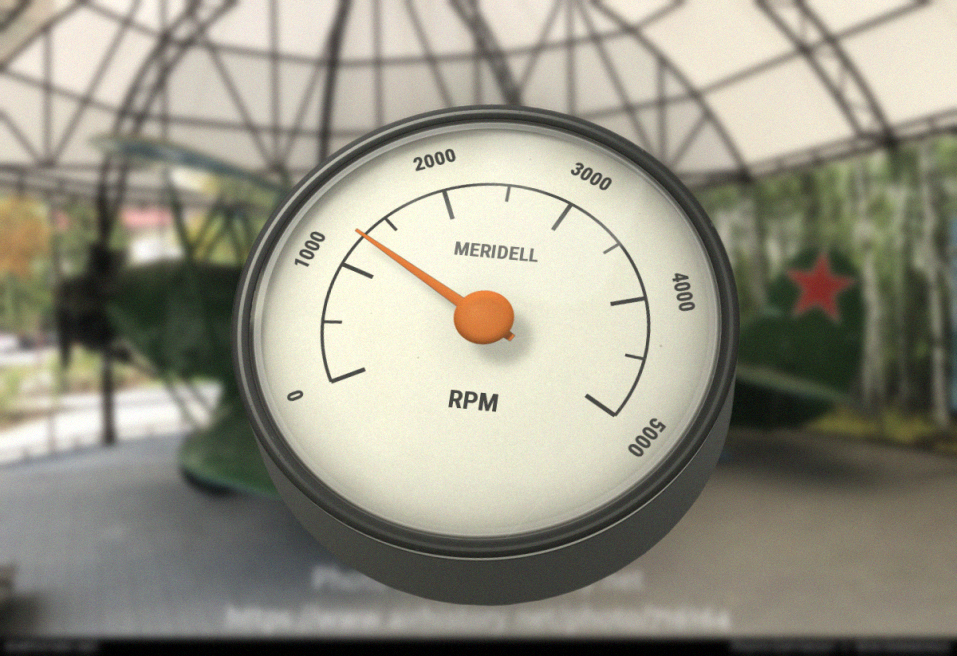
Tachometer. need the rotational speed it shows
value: 1250 rpm
